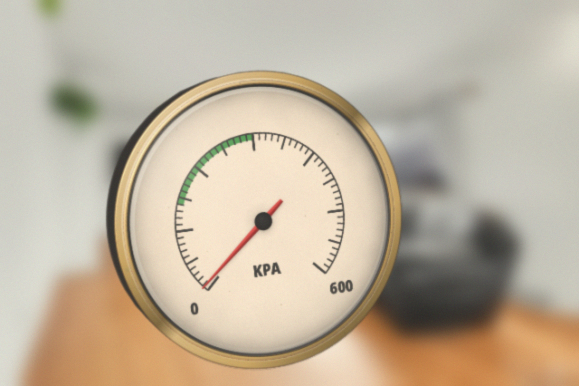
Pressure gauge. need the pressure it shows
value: 10 kPa
